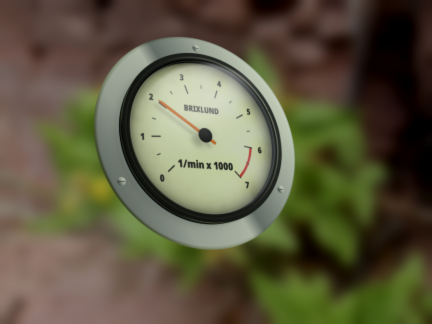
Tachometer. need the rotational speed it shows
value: 2000 rpm
